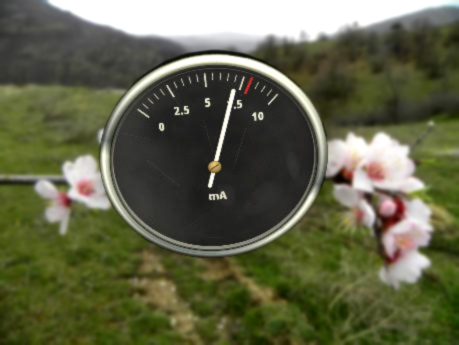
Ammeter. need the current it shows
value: 7 mA
